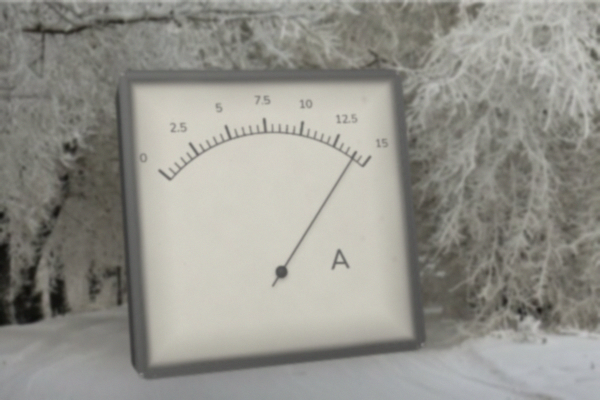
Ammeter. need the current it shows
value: 14 A
